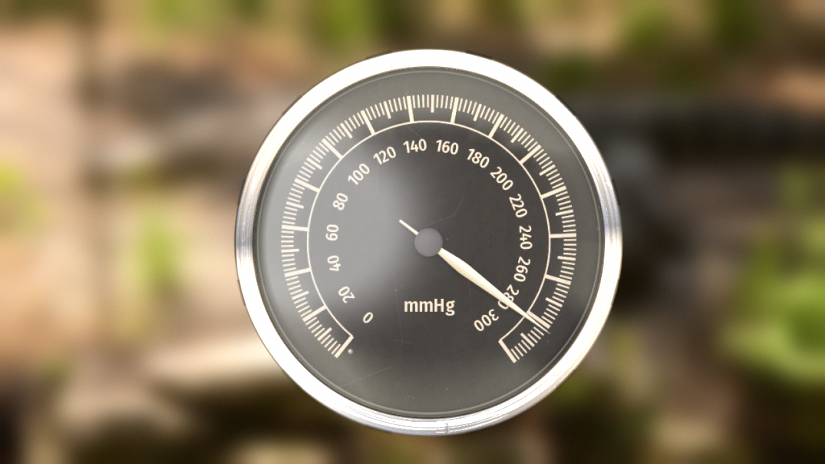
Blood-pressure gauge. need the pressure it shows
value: 282 mmHg
